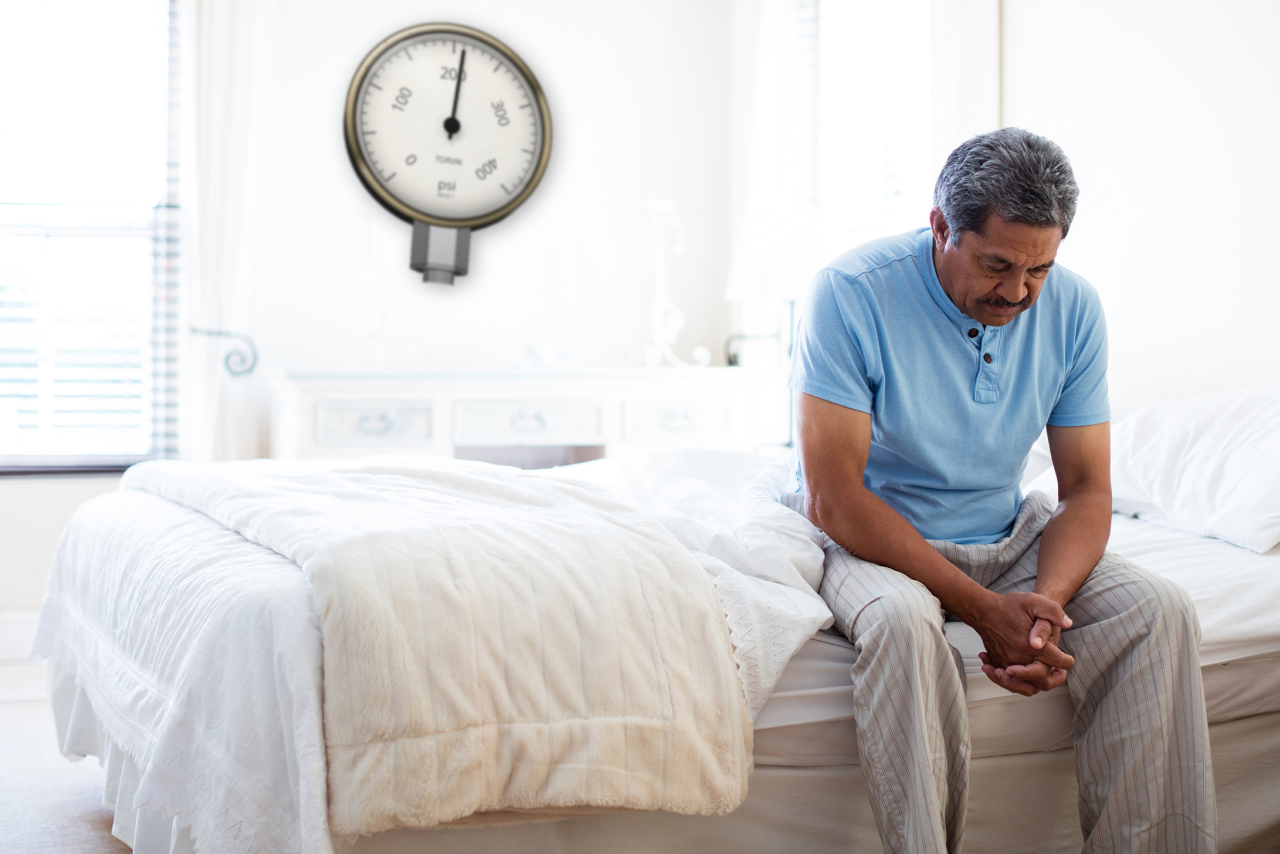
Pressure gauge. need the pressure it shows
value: 210 psi
